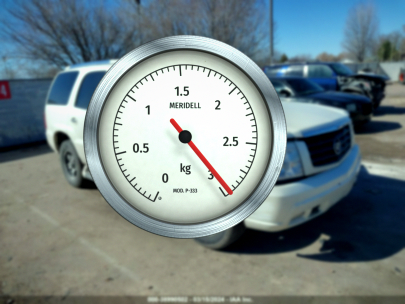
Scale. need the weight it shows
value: 2.95 kg
